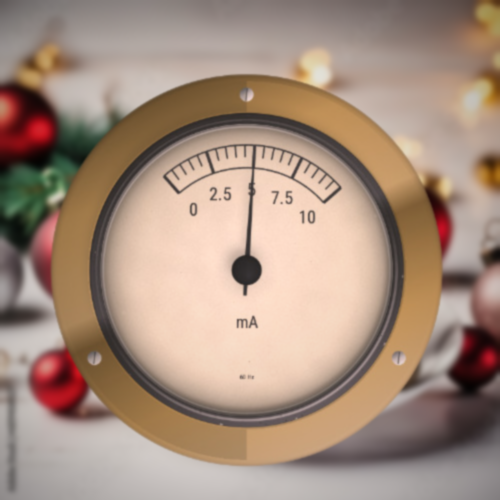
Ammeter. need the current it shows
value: 5 mA
